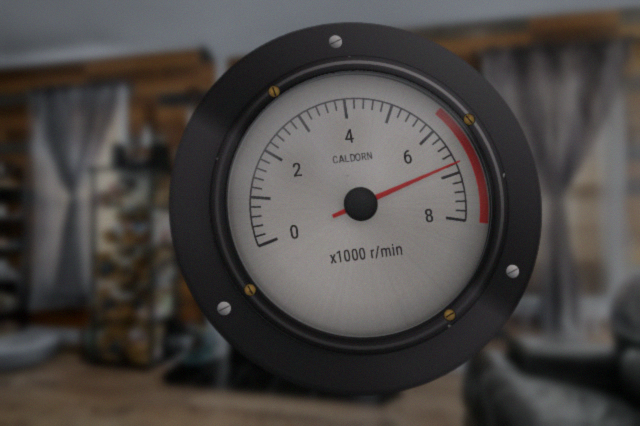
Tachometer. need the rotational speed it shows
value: 6800 rpm
